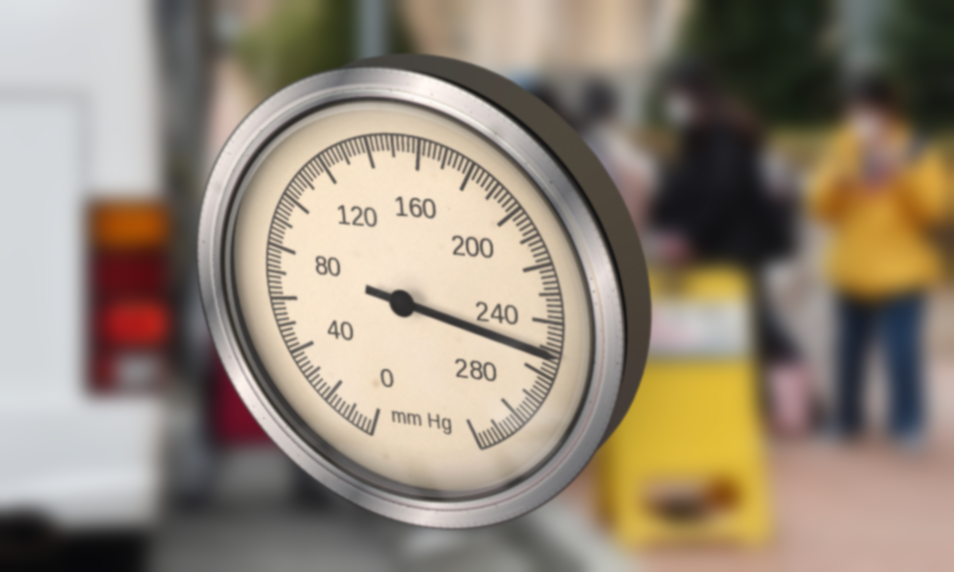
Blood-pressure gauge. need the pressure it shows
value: 250 mmHg
